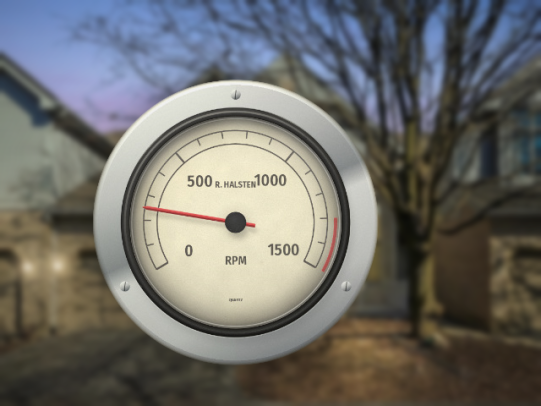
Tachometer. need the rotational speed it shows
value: 250 rpm
